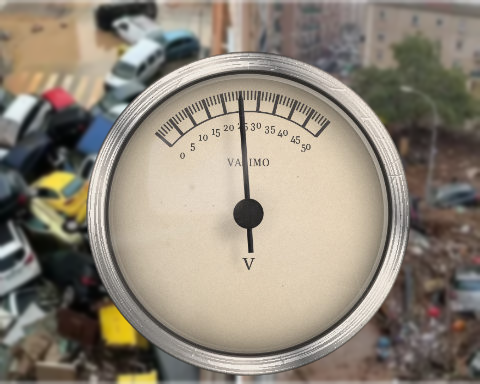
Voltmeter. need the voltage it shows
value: 25 V
